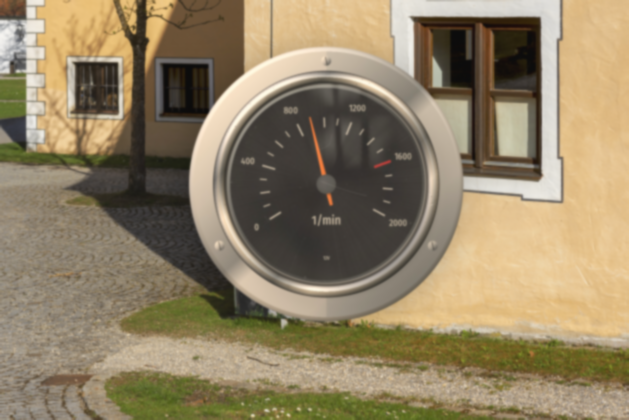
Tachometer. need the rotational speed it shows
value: 900 rpm
